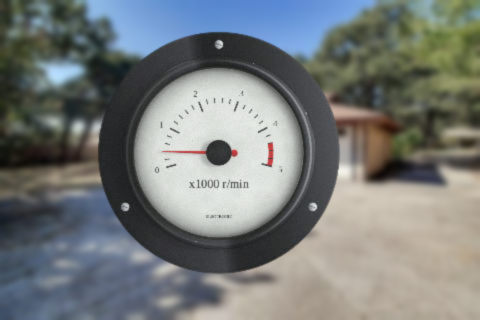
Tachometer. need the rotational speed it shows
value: 400 rpm
